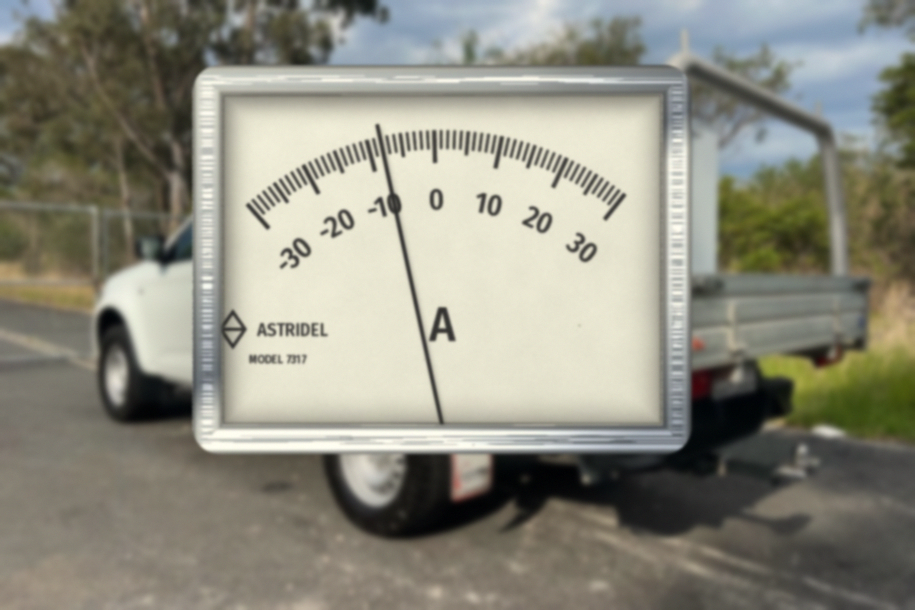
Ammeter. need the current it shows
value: -8 A
